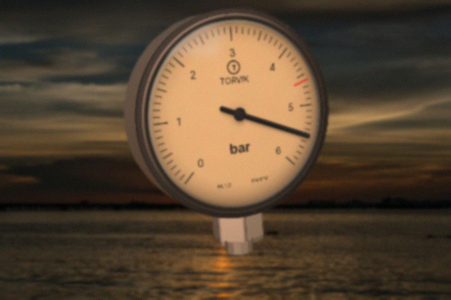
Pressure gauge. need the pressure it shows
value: 5.5 bar
